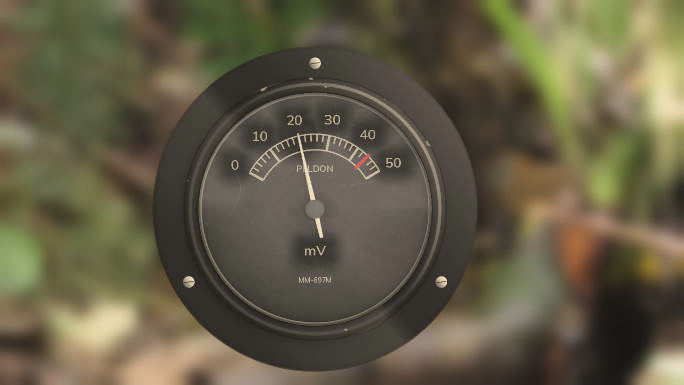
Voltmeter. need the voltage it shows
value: 20 mV
